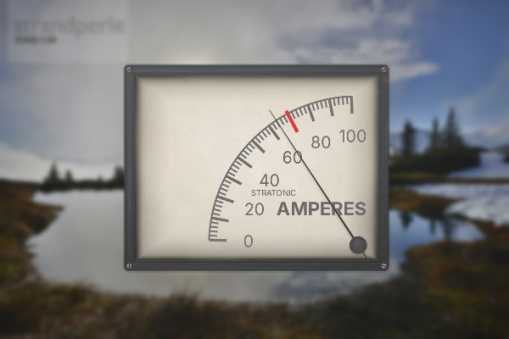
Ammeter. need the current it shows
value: 64 A
